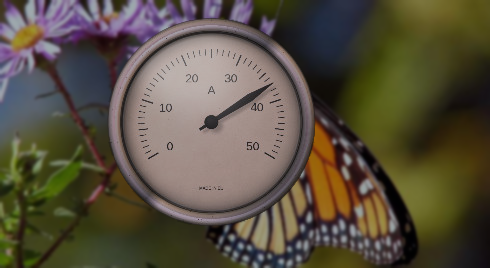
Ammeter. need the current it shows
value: 37 A
